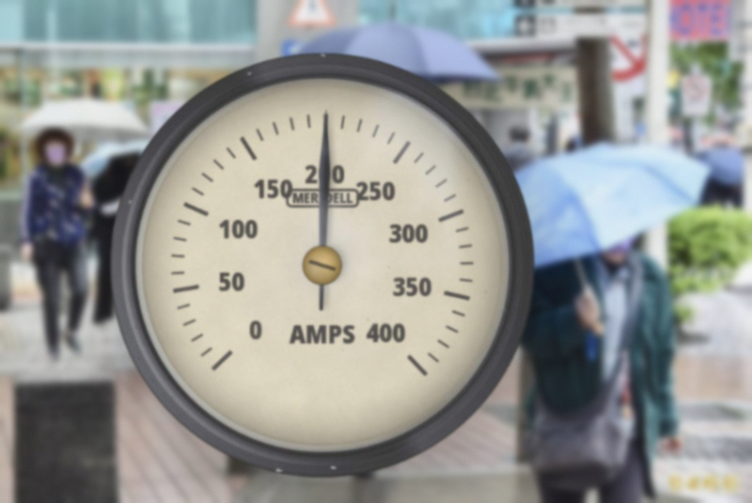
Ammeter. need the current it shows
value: 200 A
